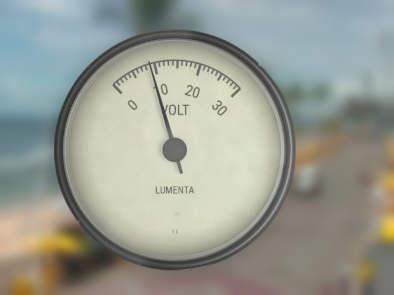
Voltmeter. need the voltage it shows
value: 9 V
